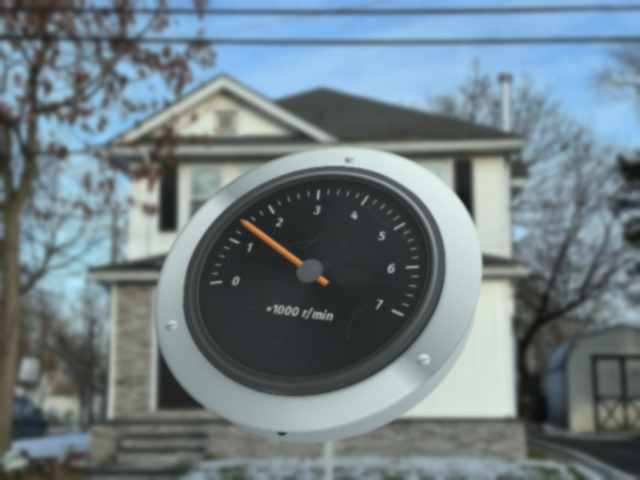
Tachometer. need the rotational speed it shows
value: 1400 rpm
